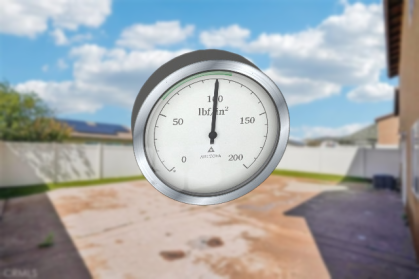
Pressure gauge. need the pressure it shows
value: 100 psi
